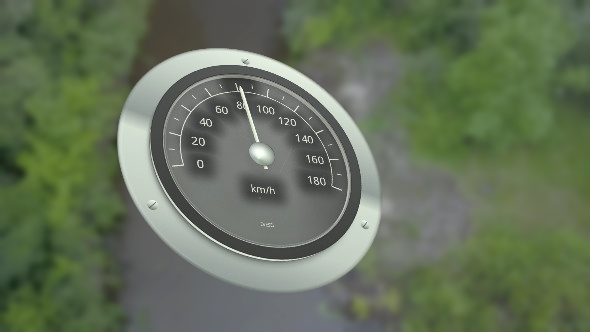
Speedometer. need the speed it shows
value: 80 km/h
